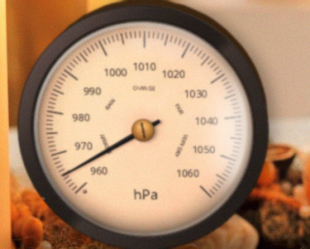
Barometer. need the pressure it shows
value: 965 hPa
